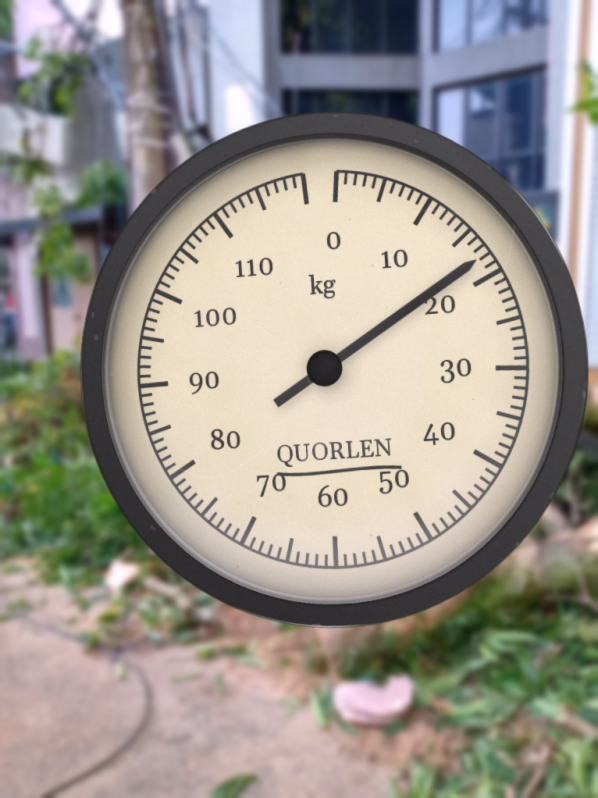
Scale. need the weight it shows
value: 18 kg
